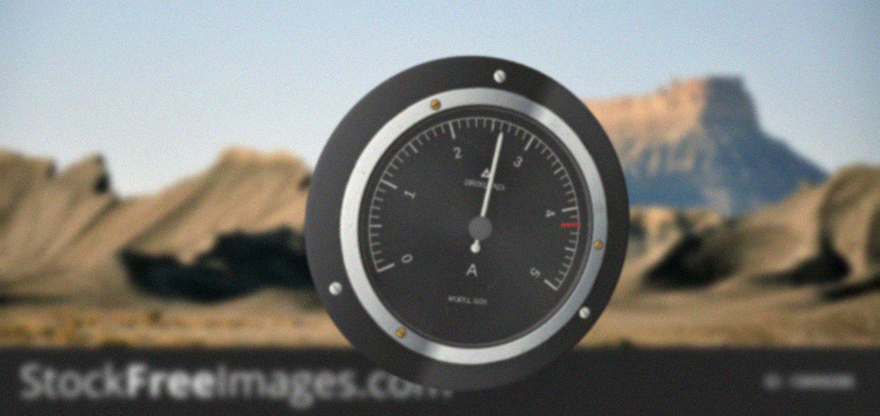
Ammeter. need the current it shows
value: 2.6 A
